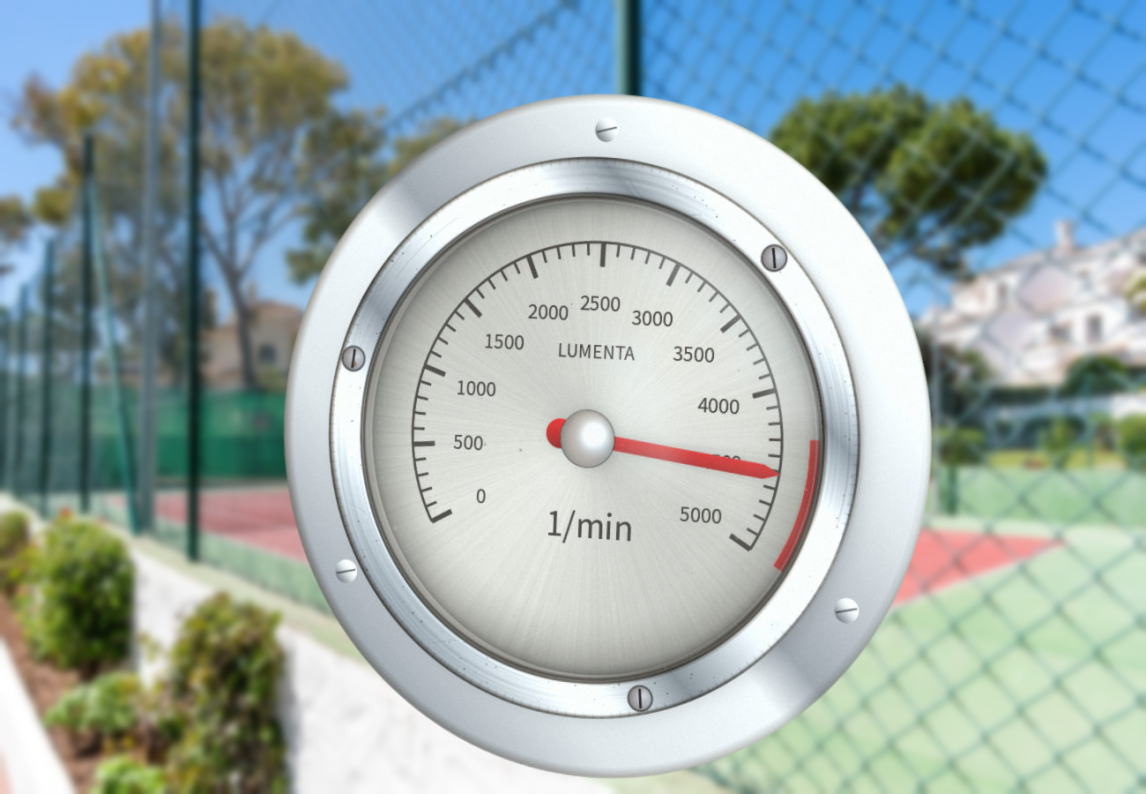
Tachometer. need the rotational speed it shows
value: 4500 rpm
